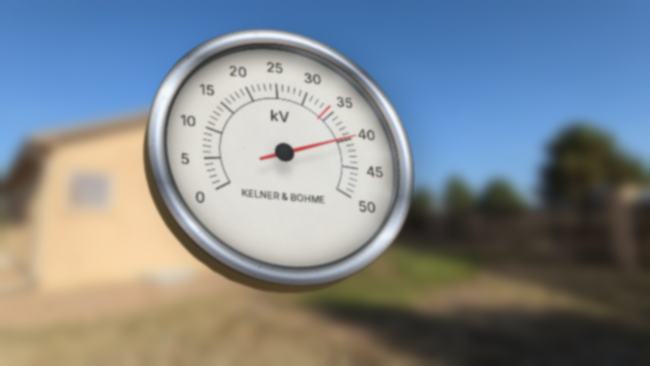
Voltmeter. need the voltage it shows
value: 40 kV
